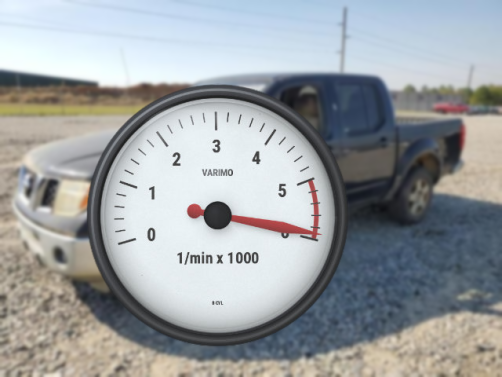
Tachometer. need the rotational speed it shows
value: 5900 rpm
